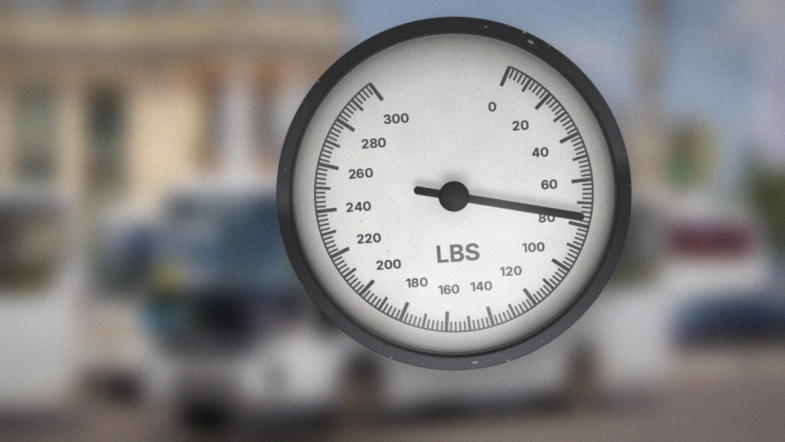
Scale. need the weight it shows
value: 76 lb
